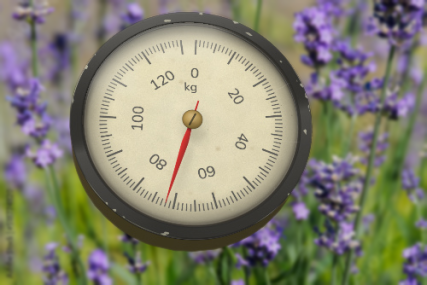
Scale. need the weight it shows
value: 72 kg
